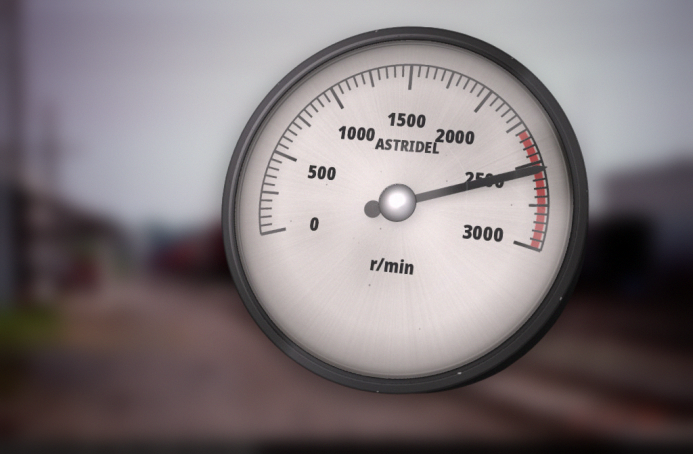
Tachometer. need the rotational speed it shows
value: 2550 rpm
